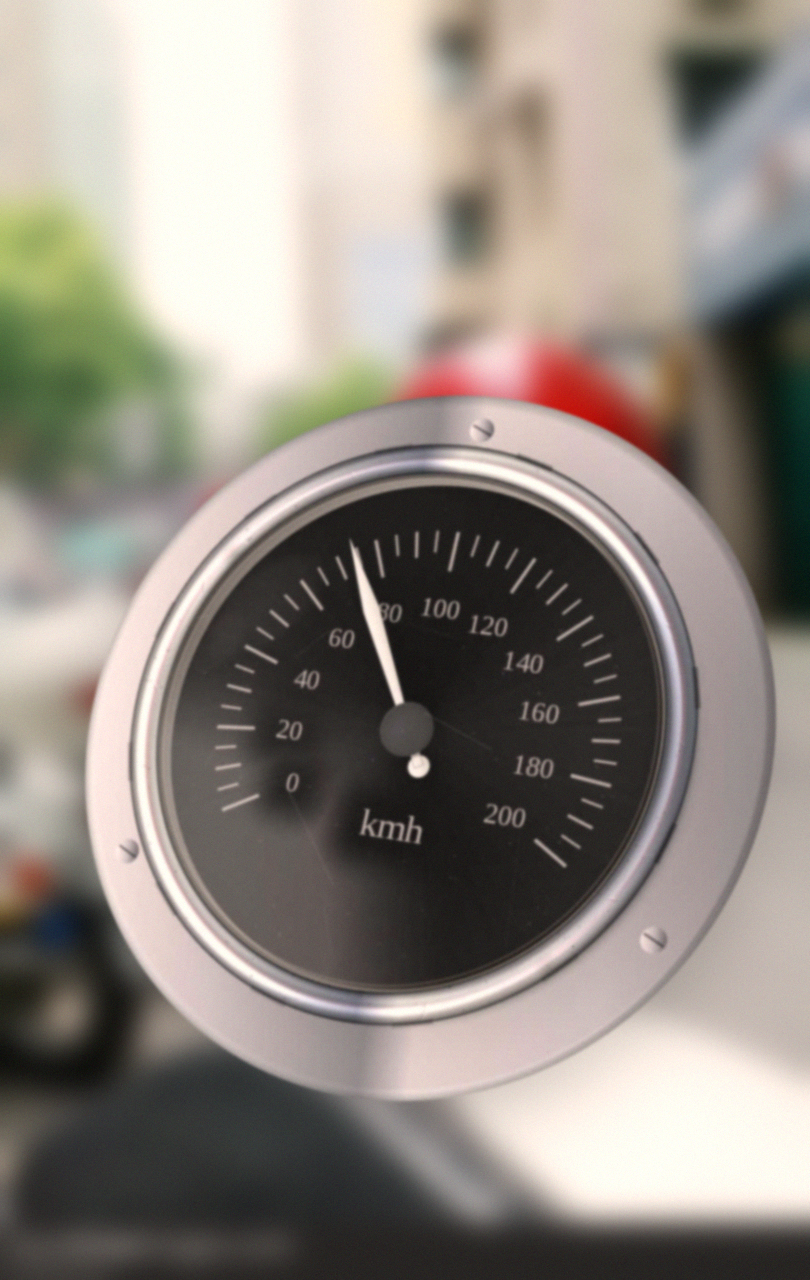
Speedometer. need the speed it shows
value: 75 km/h
